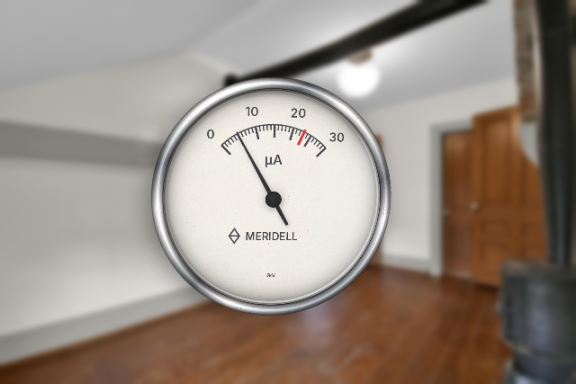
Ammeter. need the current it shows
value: 5 µA
